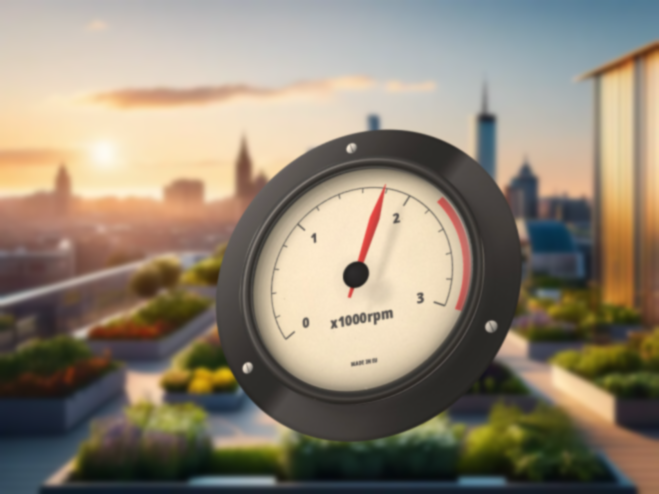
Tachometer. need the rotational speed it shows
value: 1800 rpm
